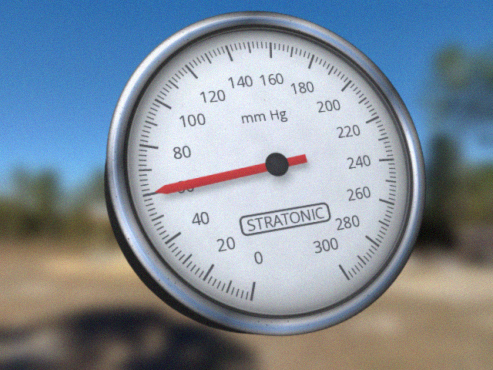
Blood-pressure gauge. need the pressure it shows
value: 60 mmHg
